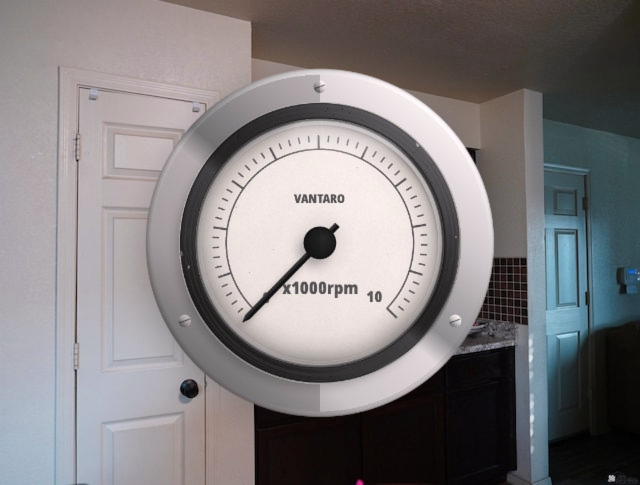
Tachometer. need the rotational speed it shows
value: 0 rpm
